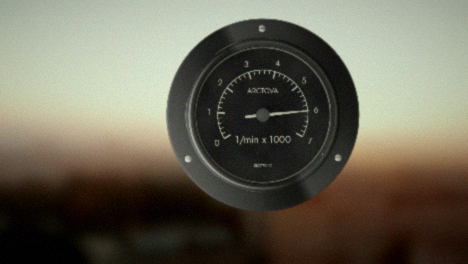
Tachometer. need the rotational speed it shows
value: 6000 rpm
